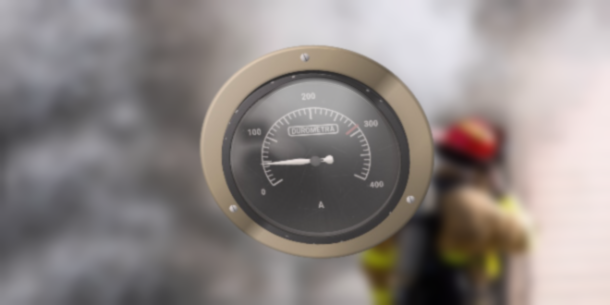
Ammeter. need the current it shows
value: 50 A
